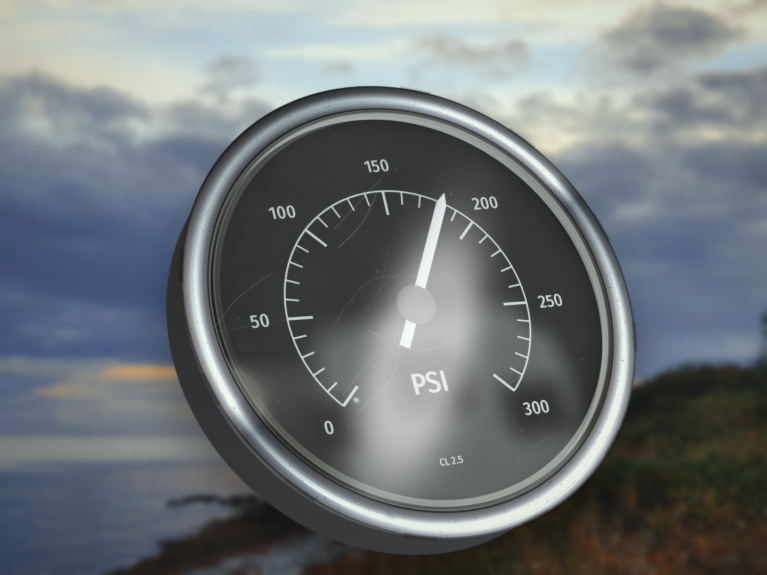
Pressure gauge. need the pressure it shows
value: 180 psi
